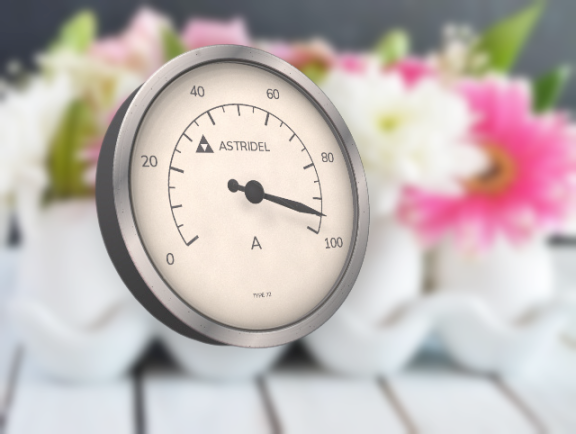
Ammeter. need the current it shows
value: 95 A
